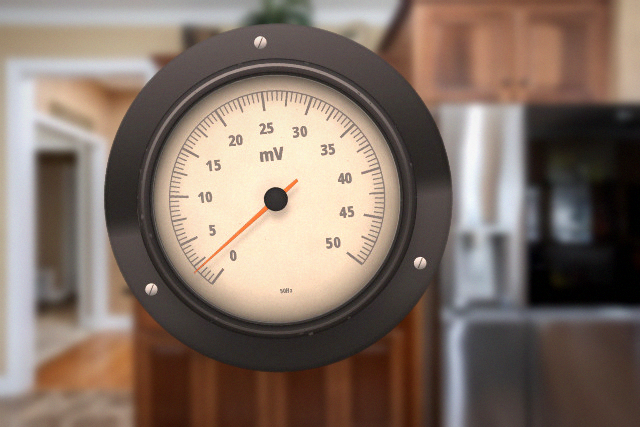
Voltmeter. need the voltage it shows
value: 2 mV
